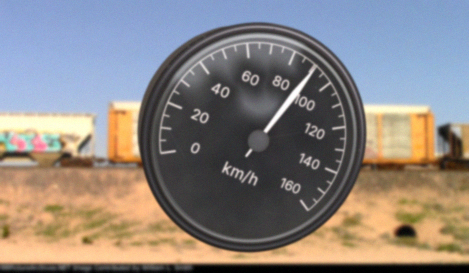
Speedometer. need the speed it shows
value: 90 km/h
